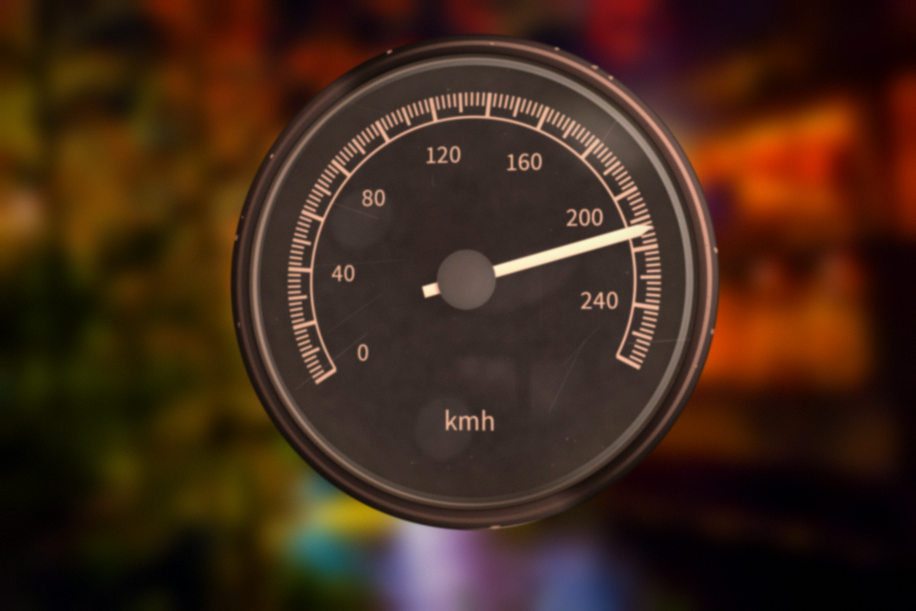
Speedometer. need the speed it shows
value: 214 km/h
